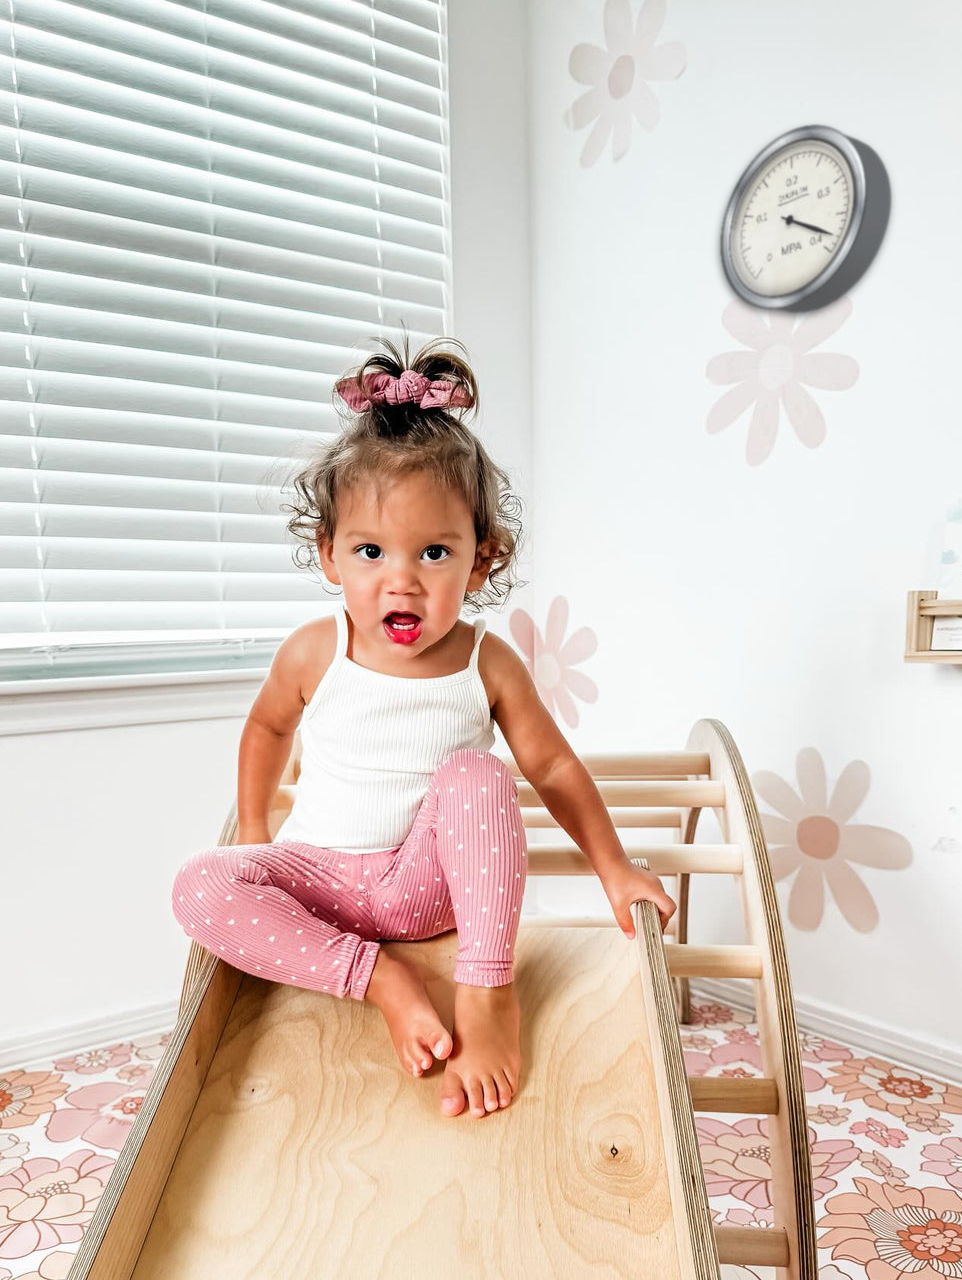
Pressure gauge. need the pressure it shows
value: 0.38 MPa
